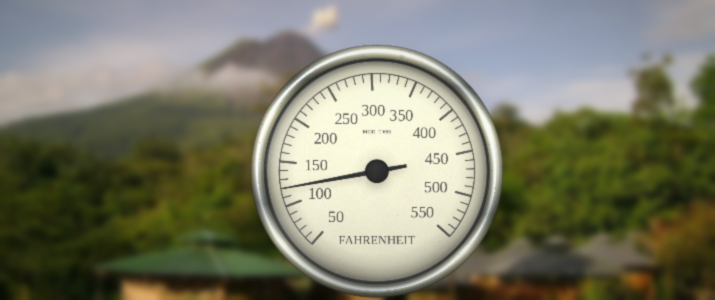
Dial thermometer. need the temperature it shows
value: 120 °F
